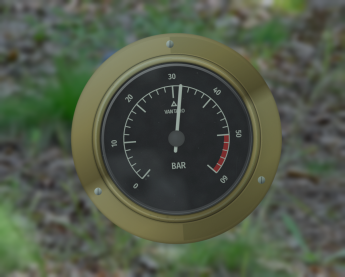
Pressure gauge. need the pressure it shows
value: 32 bar
